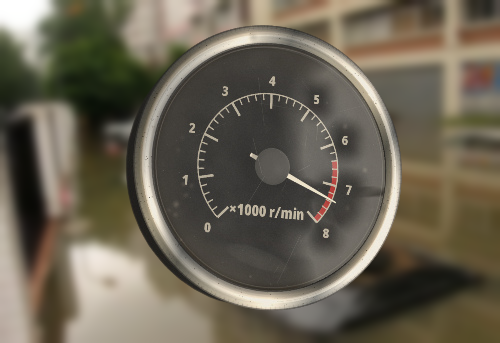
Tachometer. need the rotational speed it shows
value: 7400 rpm
